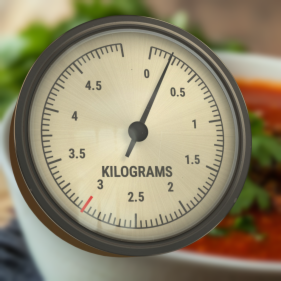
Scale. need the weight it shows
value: 0.2 kg
